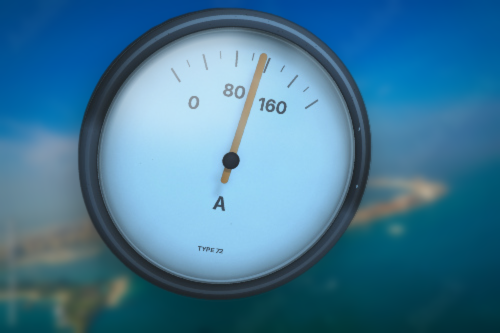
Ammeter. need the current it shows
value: 110 A
